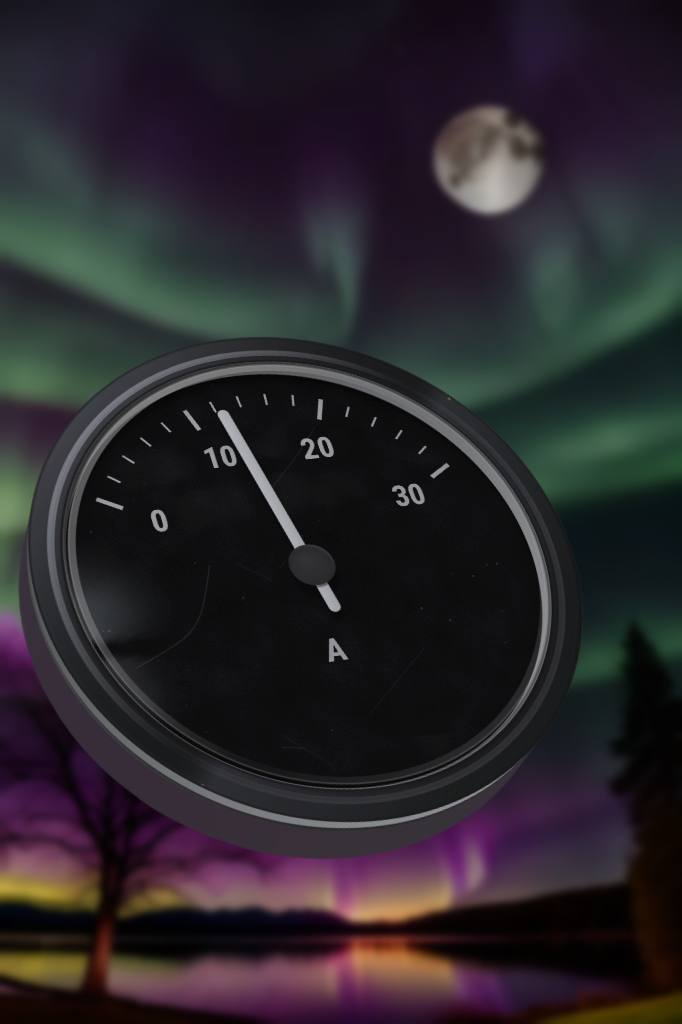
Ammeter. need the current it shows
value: 12 A
